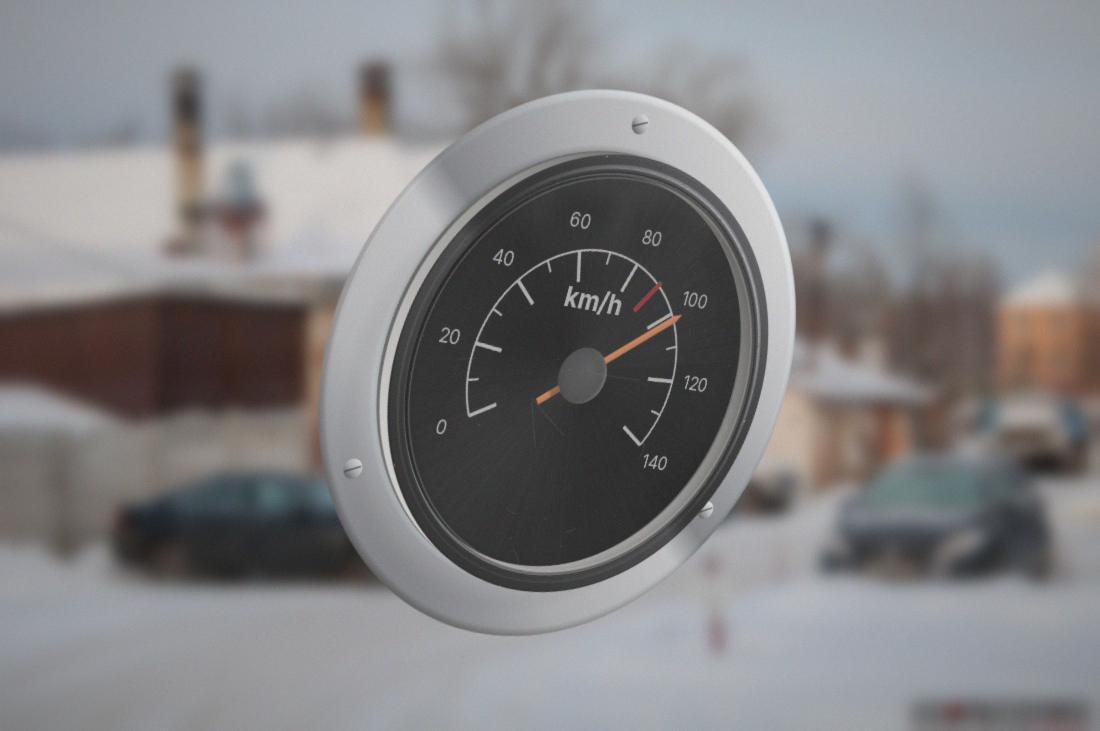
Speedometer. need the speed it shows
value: 100 km/h
